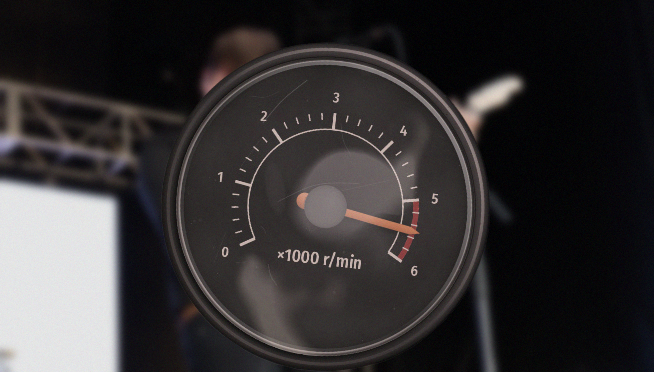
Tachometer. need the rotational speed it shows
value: 5500 rpm
